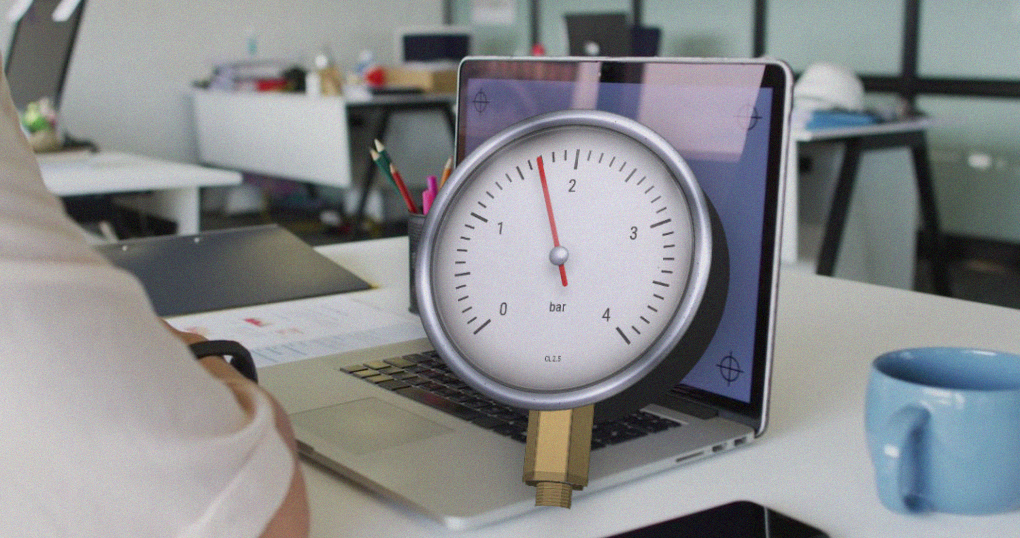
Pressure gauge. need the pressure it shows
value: 1.7 bar
